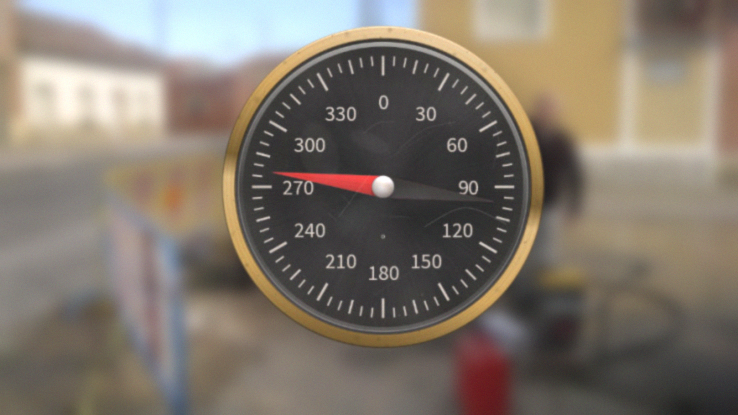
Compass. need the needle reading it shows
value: 277.5 °
